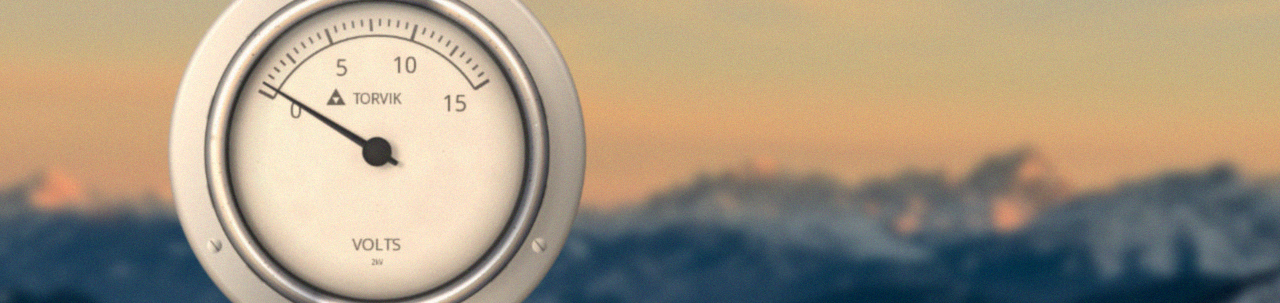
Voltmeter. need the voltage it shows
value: 0.5 V
